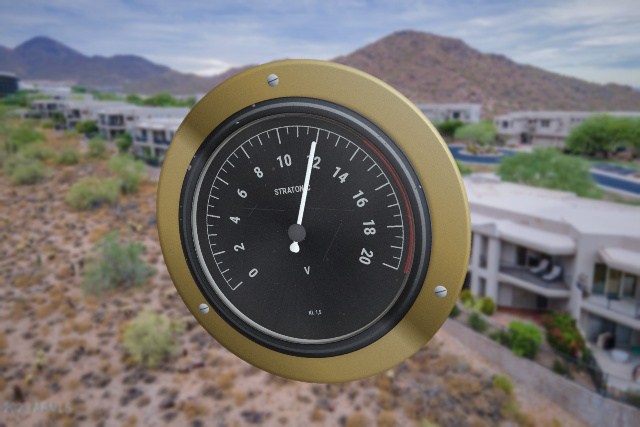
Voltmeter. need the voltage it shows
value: 12 V
